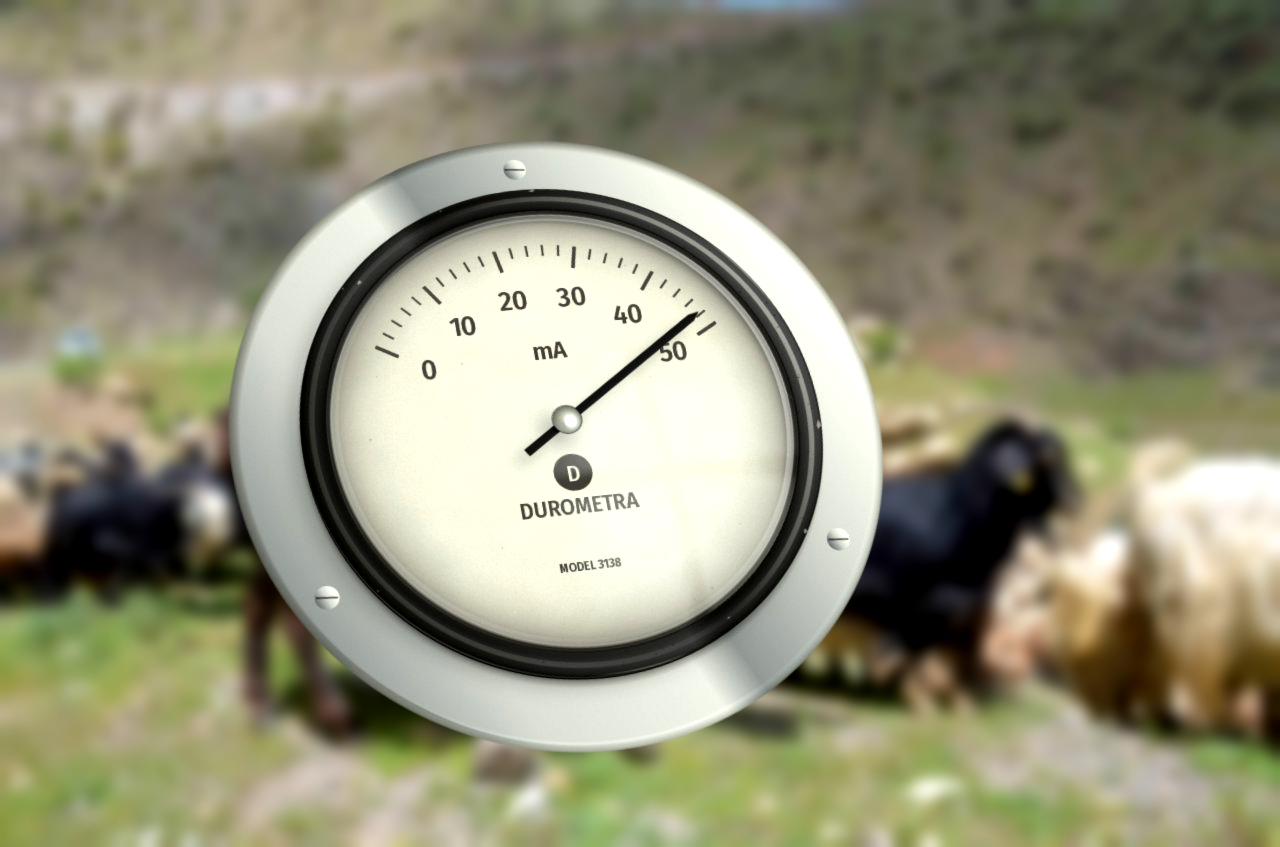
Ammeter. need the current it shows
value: 48 mA
